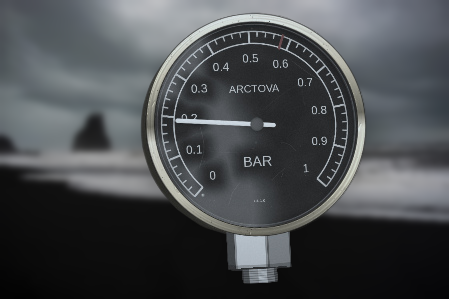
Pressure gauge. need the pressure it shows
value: 0.19 bar
